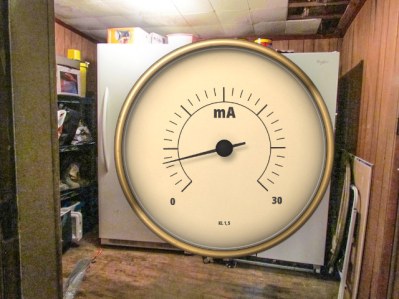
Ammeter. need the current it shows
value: 3.5 mA
